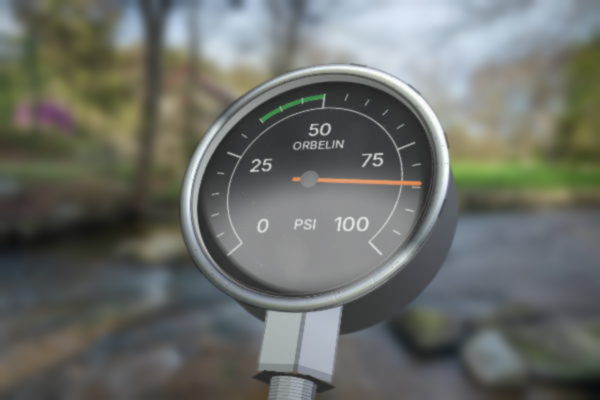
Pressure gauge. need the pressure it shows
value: 85 psi
